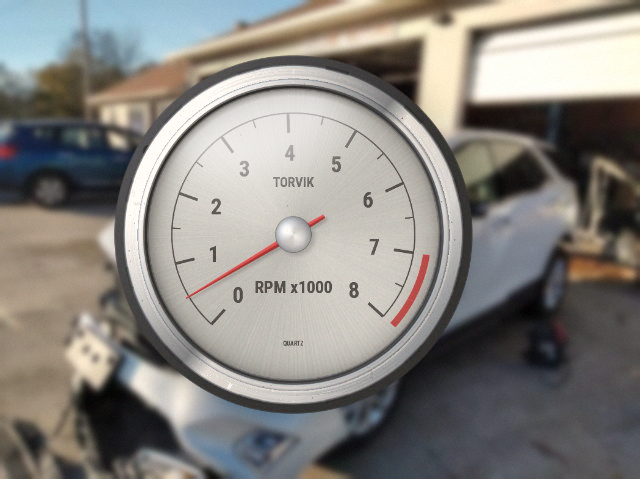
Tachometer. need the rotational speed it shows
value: 500 rpm
